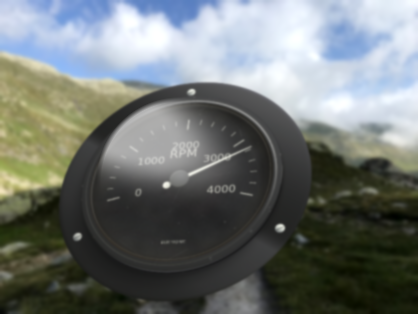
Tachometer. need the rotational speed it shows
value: 3200 rpm
